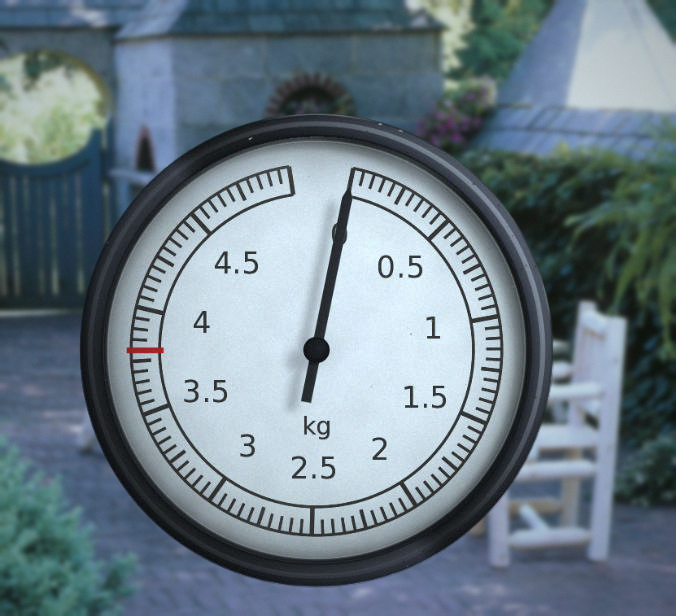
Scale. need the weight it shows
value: 0 kg
